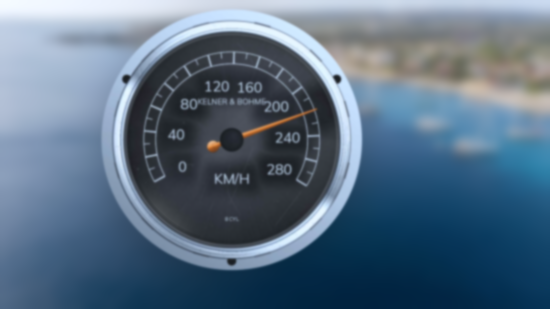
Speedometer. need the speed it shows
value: 220 km/h
